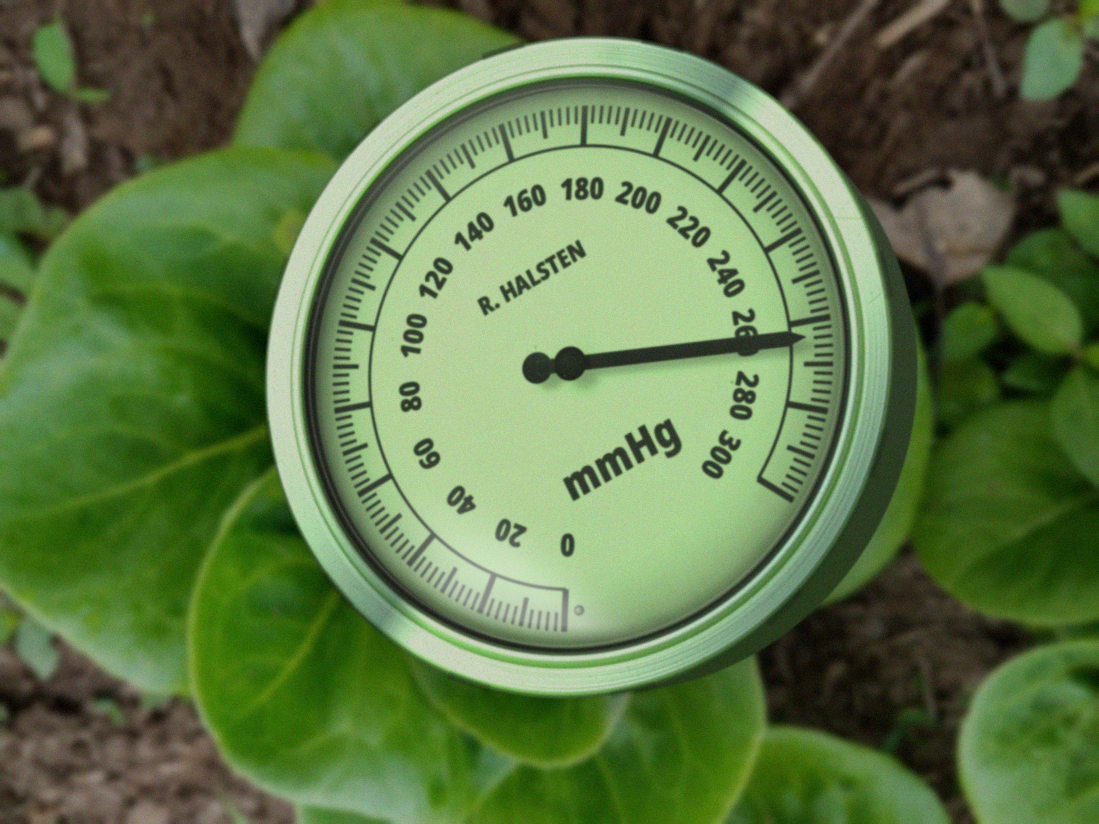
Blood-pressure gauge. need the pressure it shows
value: 264 mmHg
